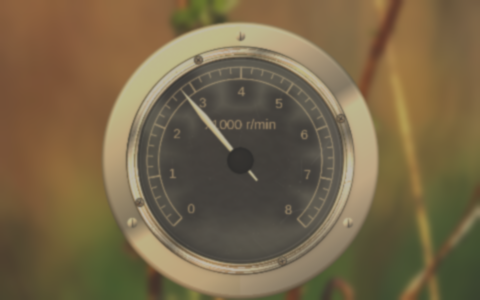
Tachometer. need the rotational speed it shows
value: 2800 rpm
